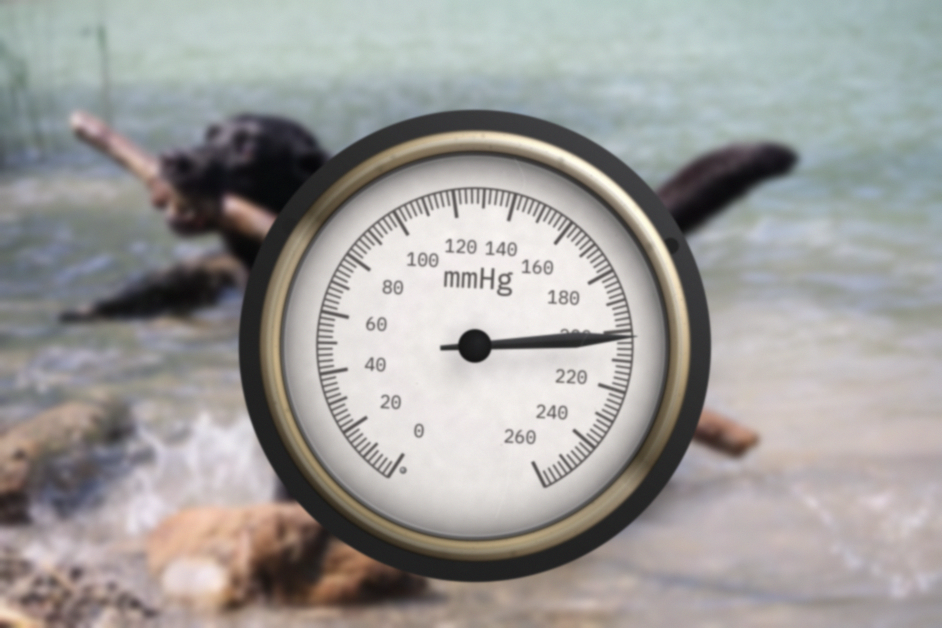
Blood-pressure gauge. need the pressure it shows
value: 202 mmHg
